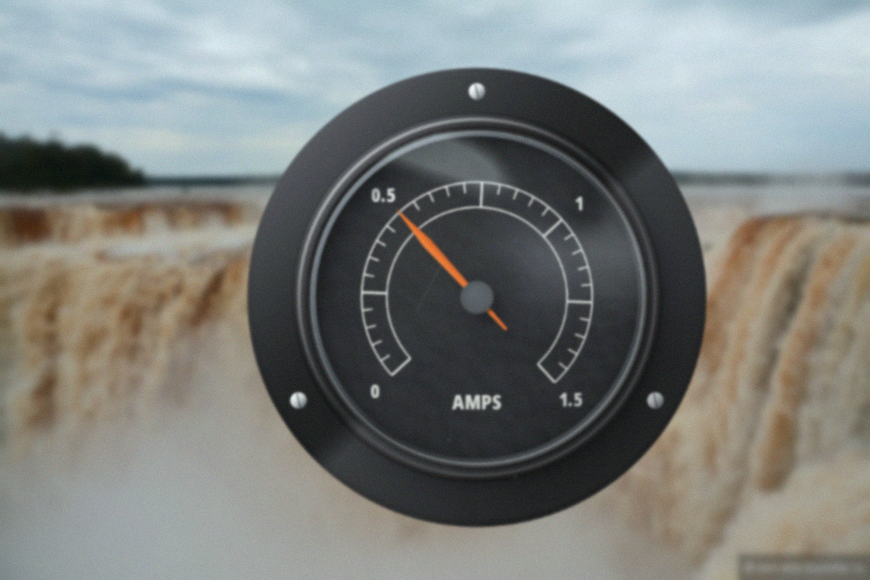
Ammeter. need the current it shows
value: 0.5 A
